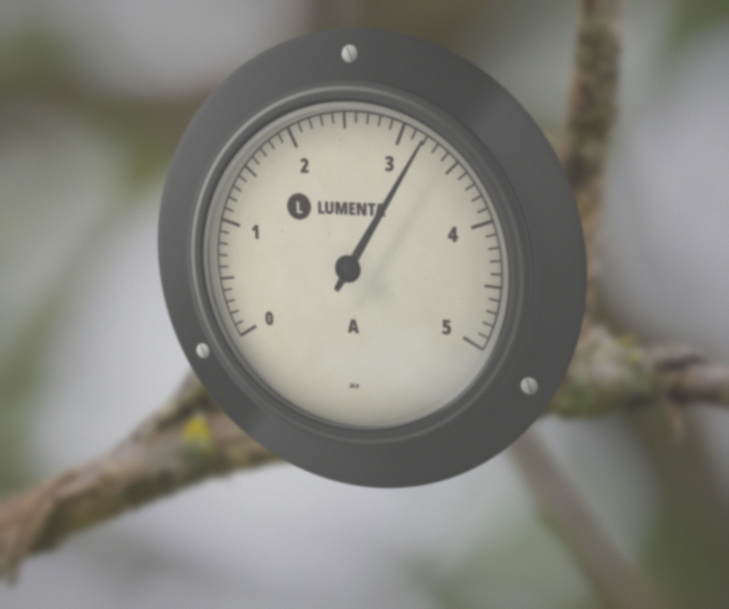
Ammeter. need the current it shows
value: 3.2 A
